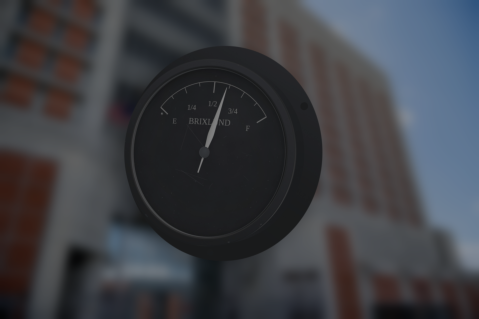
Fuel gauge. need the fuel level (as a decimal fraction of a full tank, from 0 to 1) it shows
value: 0.625
